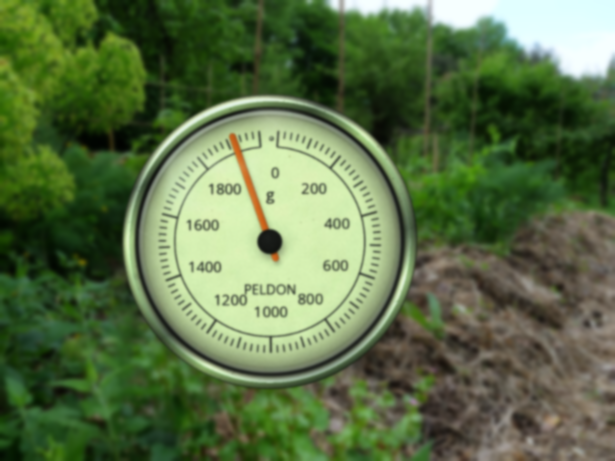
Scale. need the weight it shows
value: 1920 g
